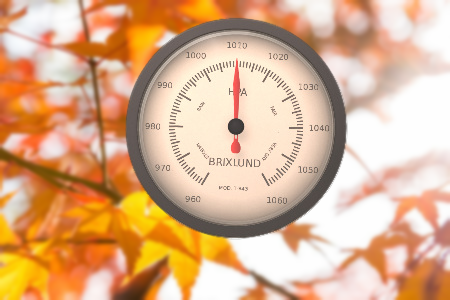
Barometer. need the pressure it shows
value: 1010 hPa
